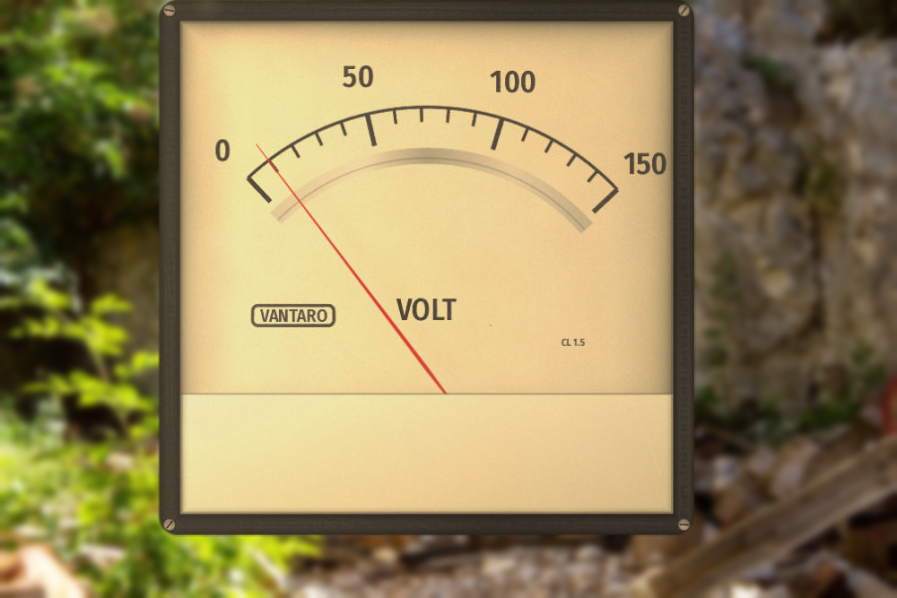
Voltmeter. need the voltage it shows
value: 10 V
